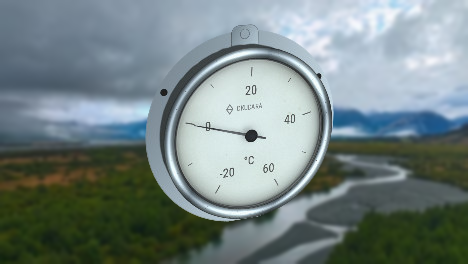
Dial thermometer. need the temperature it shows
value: 0 °C
